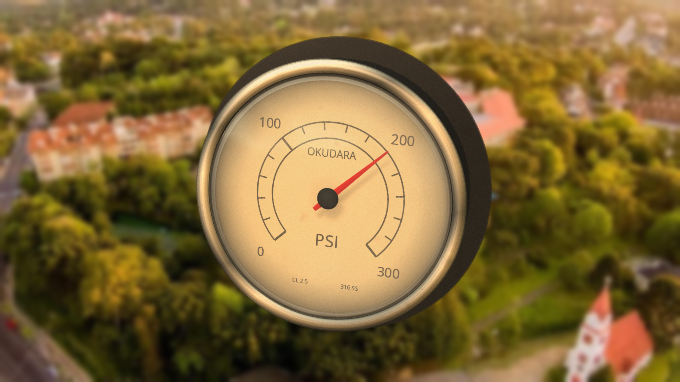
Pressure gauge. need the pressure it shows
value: 200 psi
